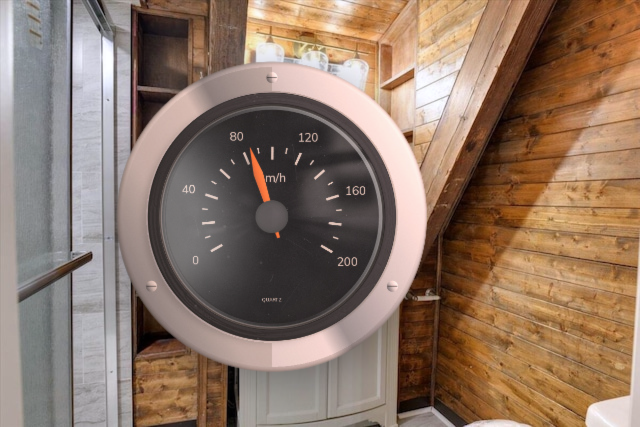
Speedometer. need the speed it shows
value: 85 km/h
